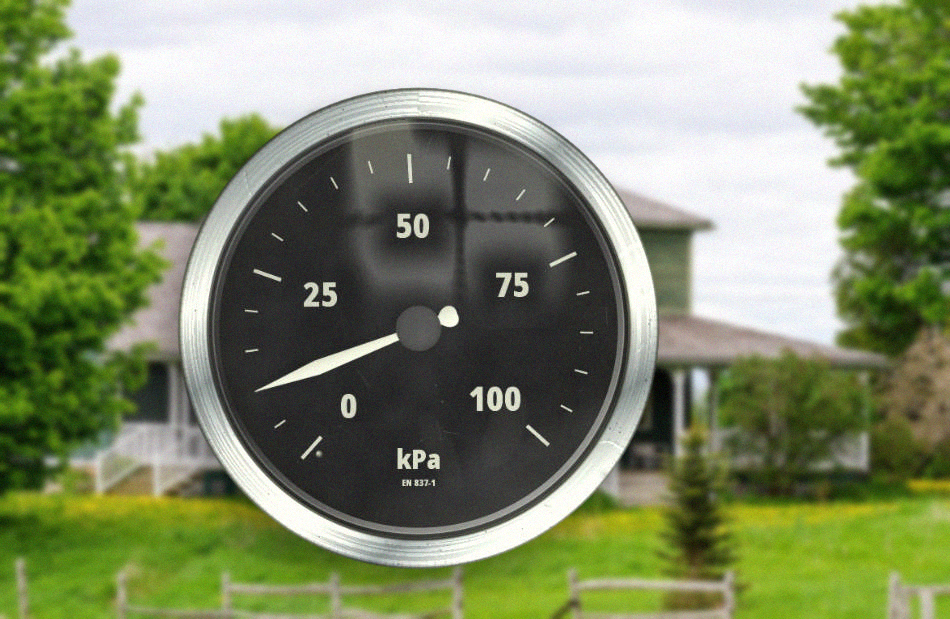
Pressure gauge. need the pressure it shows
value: 10 kPa
